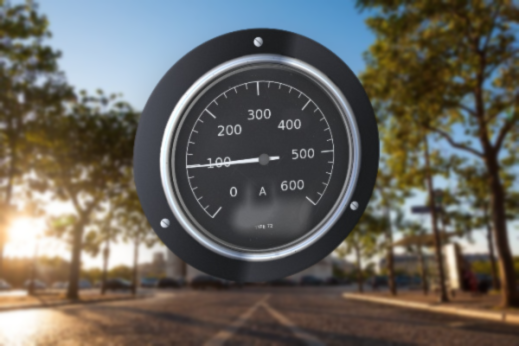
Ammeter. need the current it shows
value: 100 A
